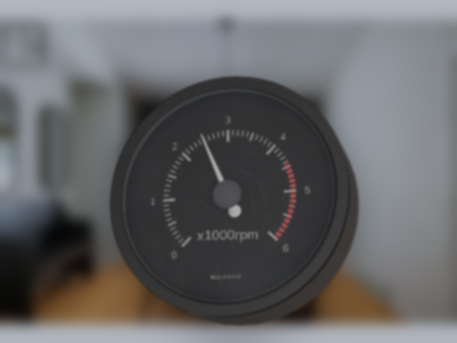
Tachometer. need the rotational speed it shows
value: 2500 rpm
